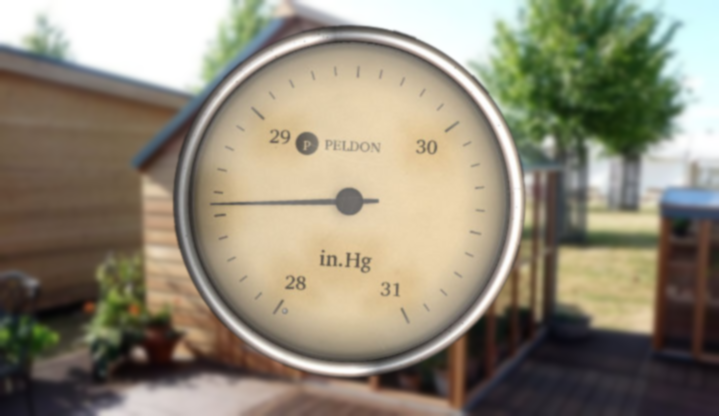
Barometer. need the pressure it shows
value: 28.55 inHg
